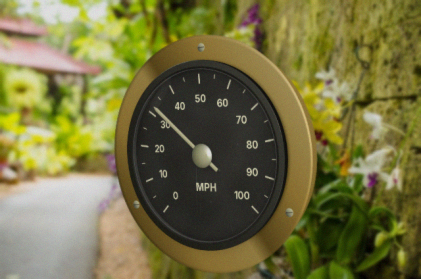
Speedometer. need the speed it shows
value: 32.5 mph
